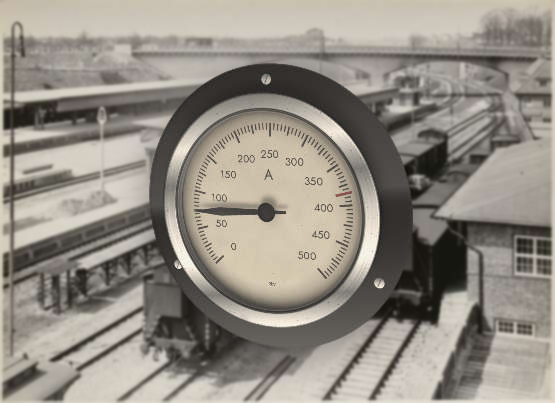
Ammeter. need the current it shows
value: 75 A
